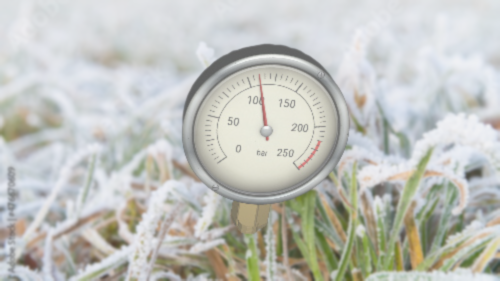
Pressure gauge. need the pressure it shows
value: 110 bar
